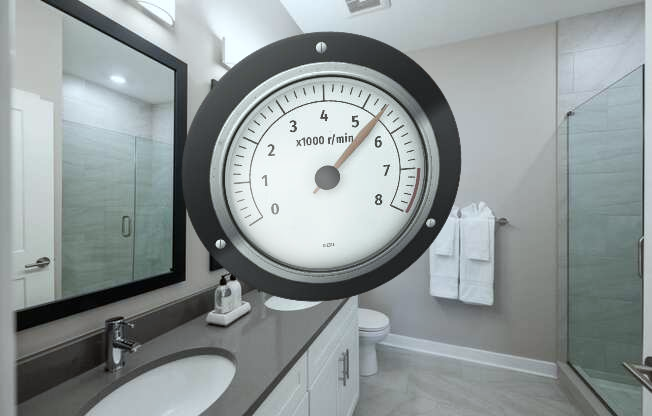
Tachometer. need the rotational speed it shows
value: 5400 rpm
